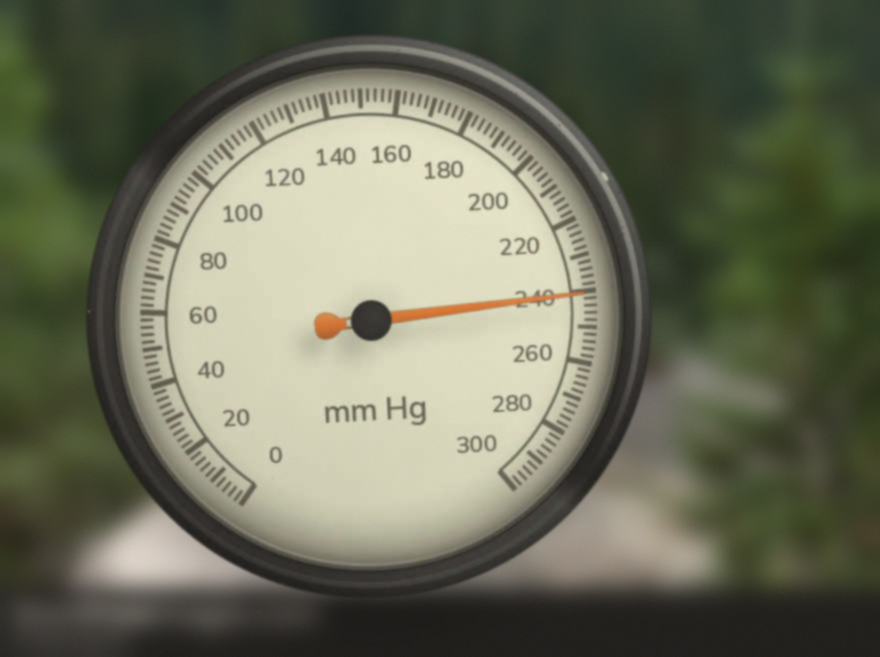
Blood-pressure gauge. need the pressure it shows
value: 240 mmHg
